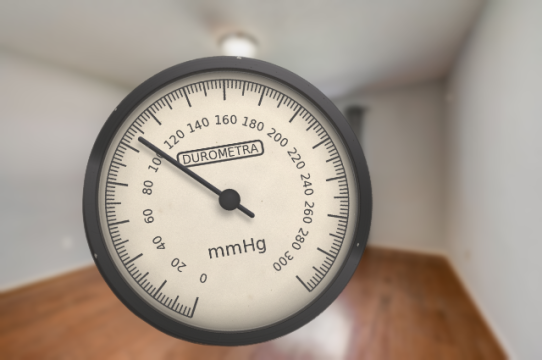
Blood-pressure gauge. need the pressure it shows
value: 106 mmHg
